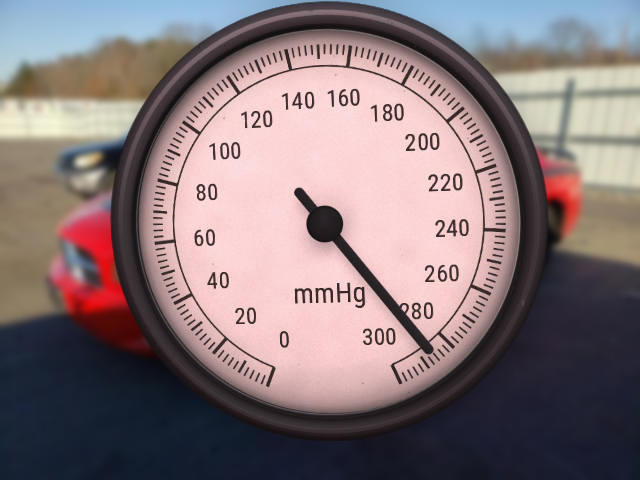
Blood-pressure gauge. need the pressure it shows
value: 286 mmHg
